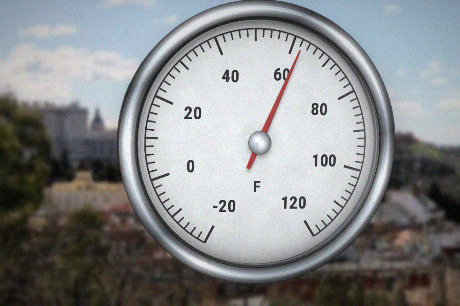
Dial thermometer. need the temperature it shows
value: 62 °F
